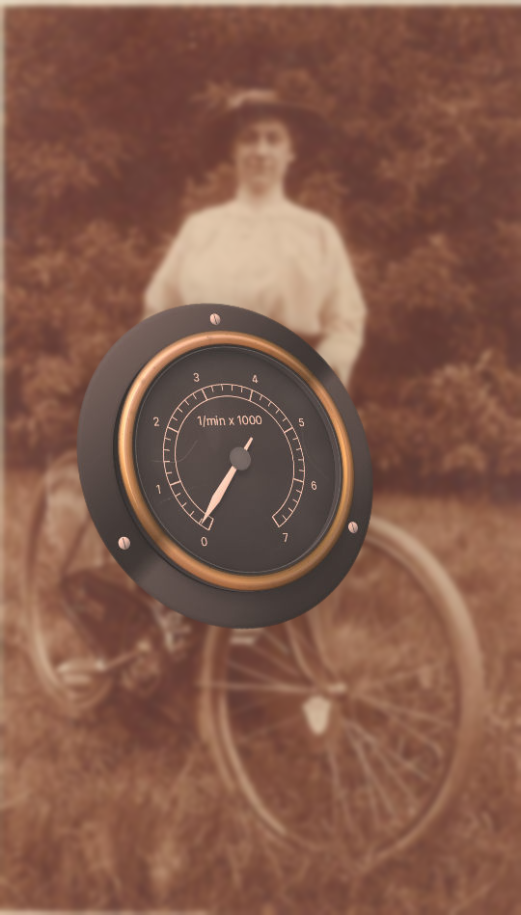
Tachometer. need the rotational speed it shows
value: 200 rpm
